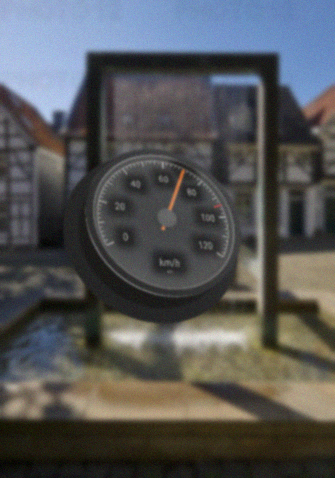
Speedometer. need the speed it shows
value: 70 km/h
